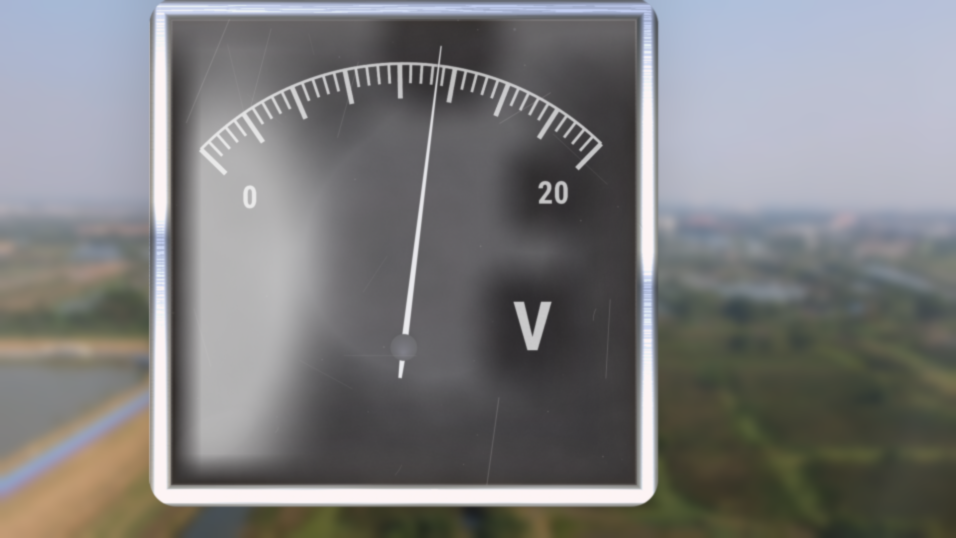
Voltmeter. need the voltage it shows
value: 11.75 V
